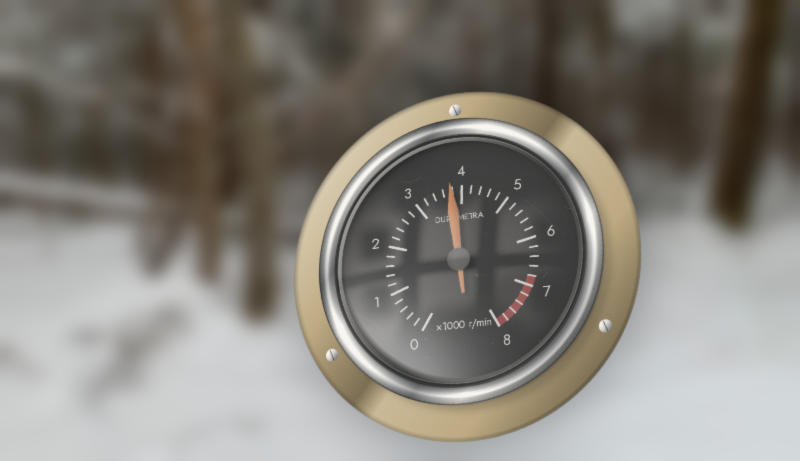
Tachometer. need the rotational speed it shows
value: 3800 rpm
